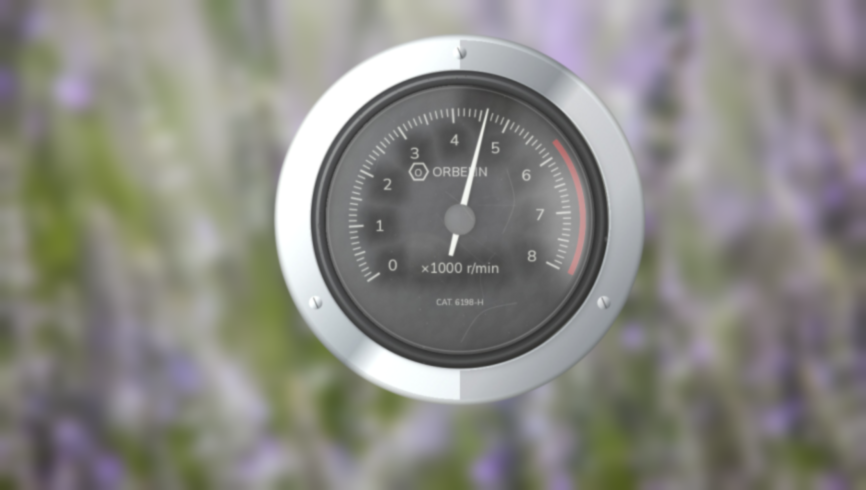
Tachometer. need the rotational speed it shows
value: 4600 rpm
